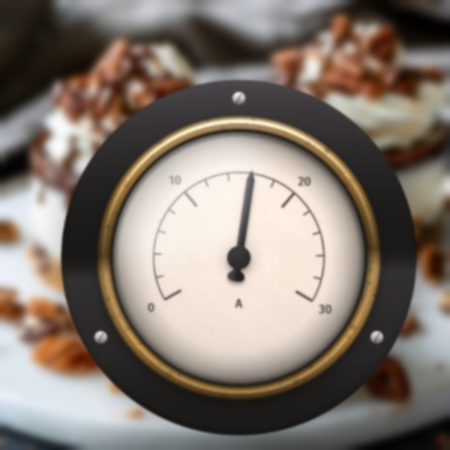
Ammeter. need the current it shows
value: 16 A
